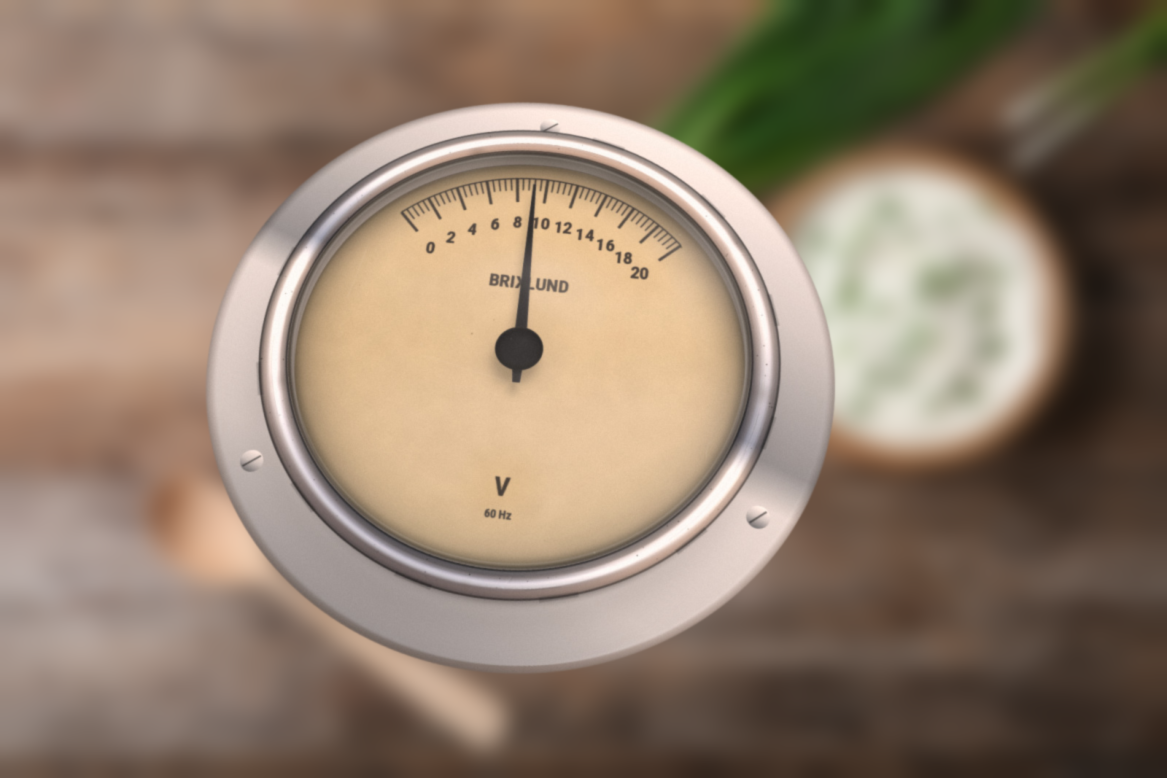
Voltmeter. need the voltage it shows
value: 9.2 V
